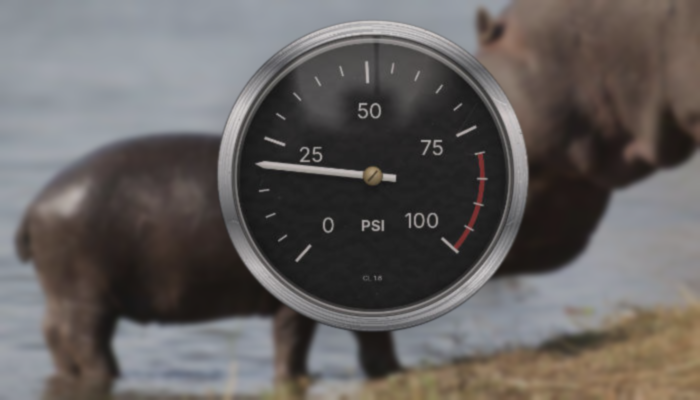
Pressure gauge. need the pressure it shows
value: 20 psi
